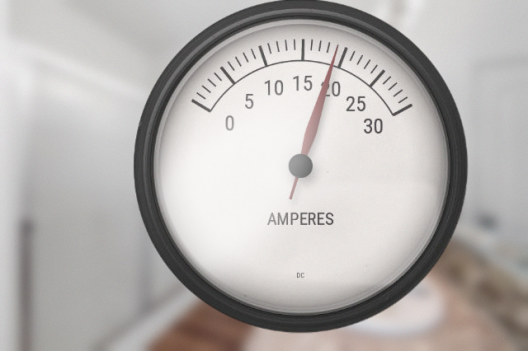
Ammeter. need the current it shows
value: 19 A
